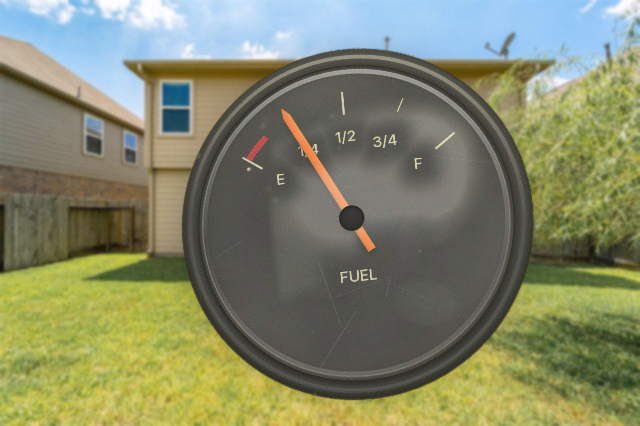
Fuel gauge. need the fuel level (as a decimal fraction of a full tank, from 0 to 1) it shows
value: 0.25
